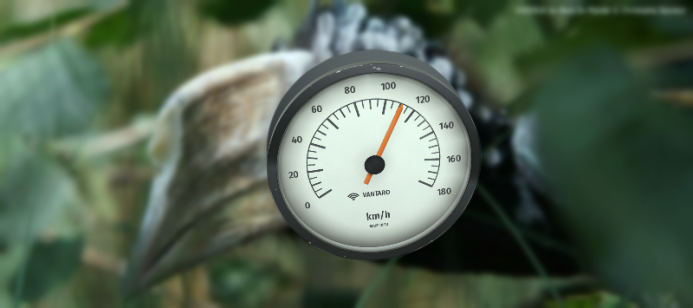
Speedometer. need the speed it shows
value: 110 km/h
